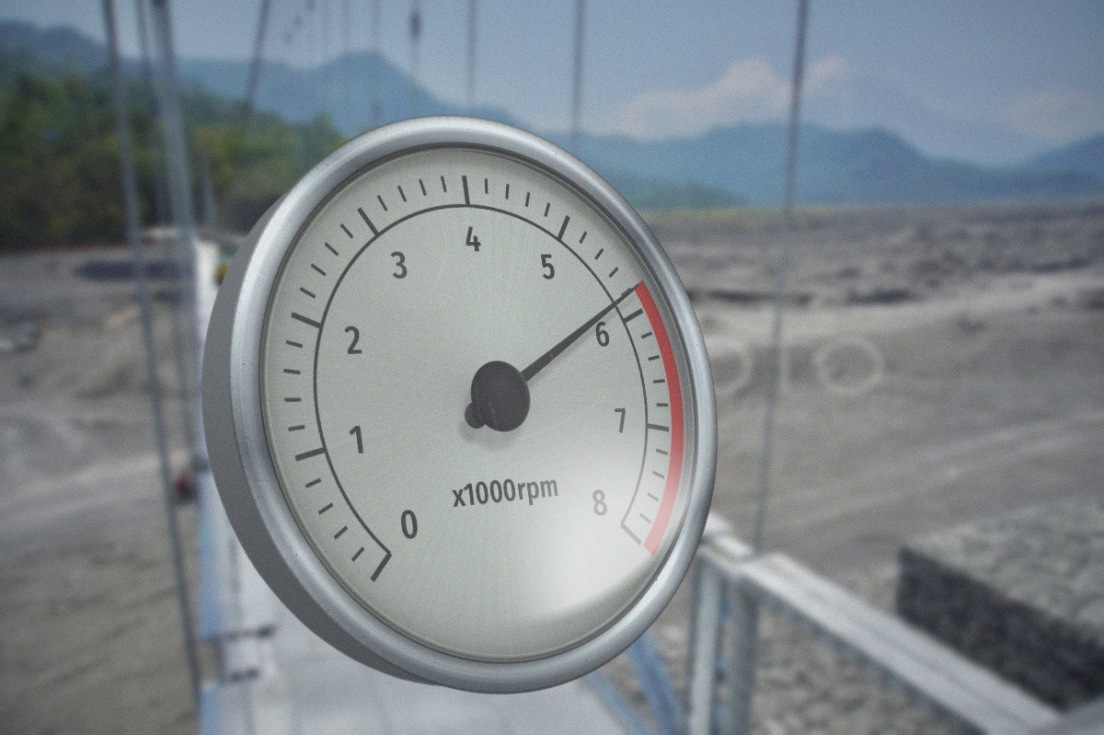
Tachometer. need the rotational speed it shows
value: 5800 rpm
